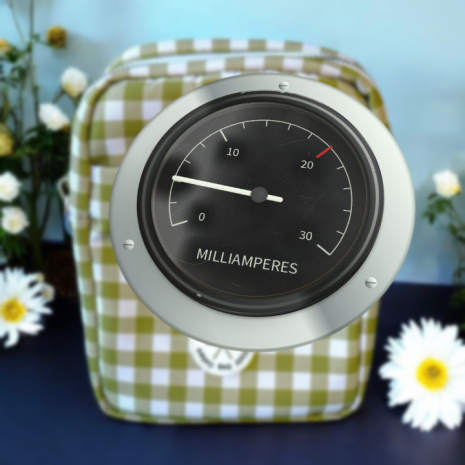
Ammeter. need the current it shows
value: 4 mA
